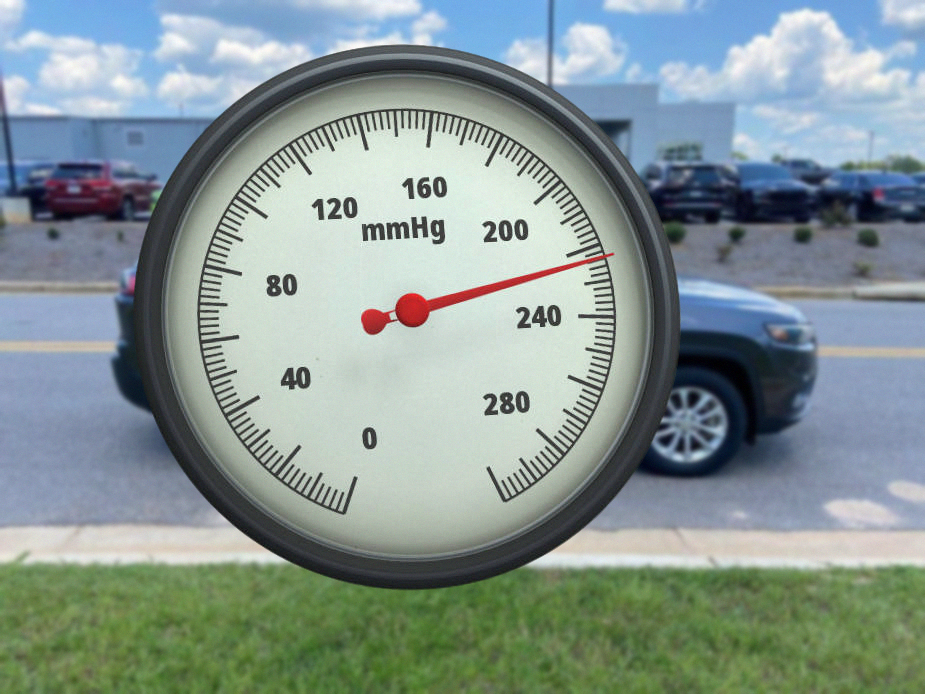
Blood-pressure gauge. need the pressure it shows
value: 224 mmHg
